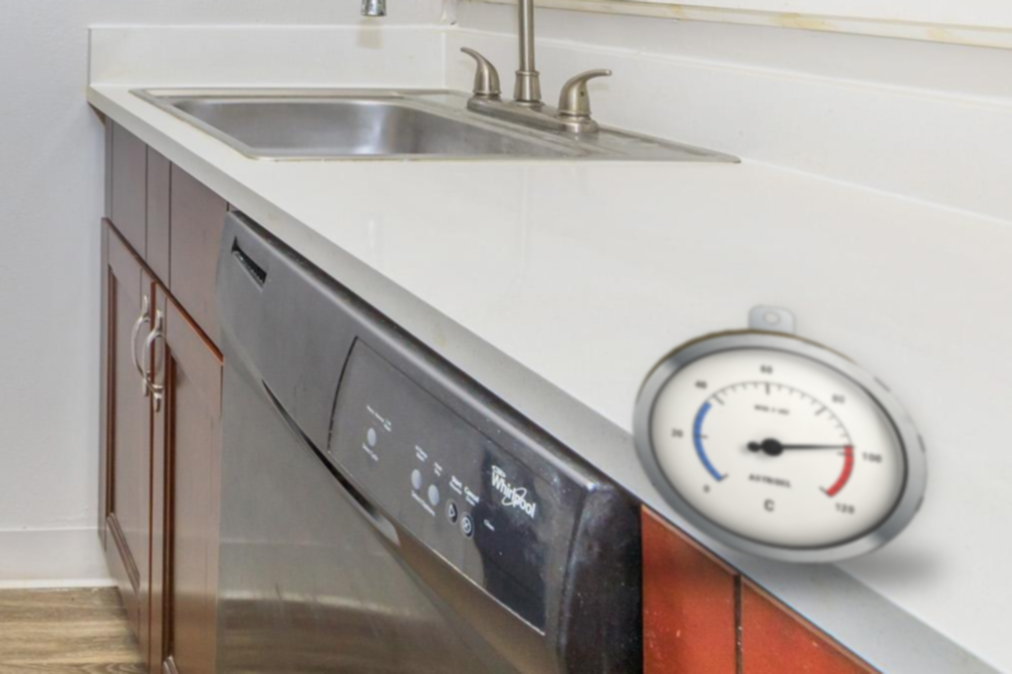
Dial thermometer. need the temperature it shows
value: 96 °C
